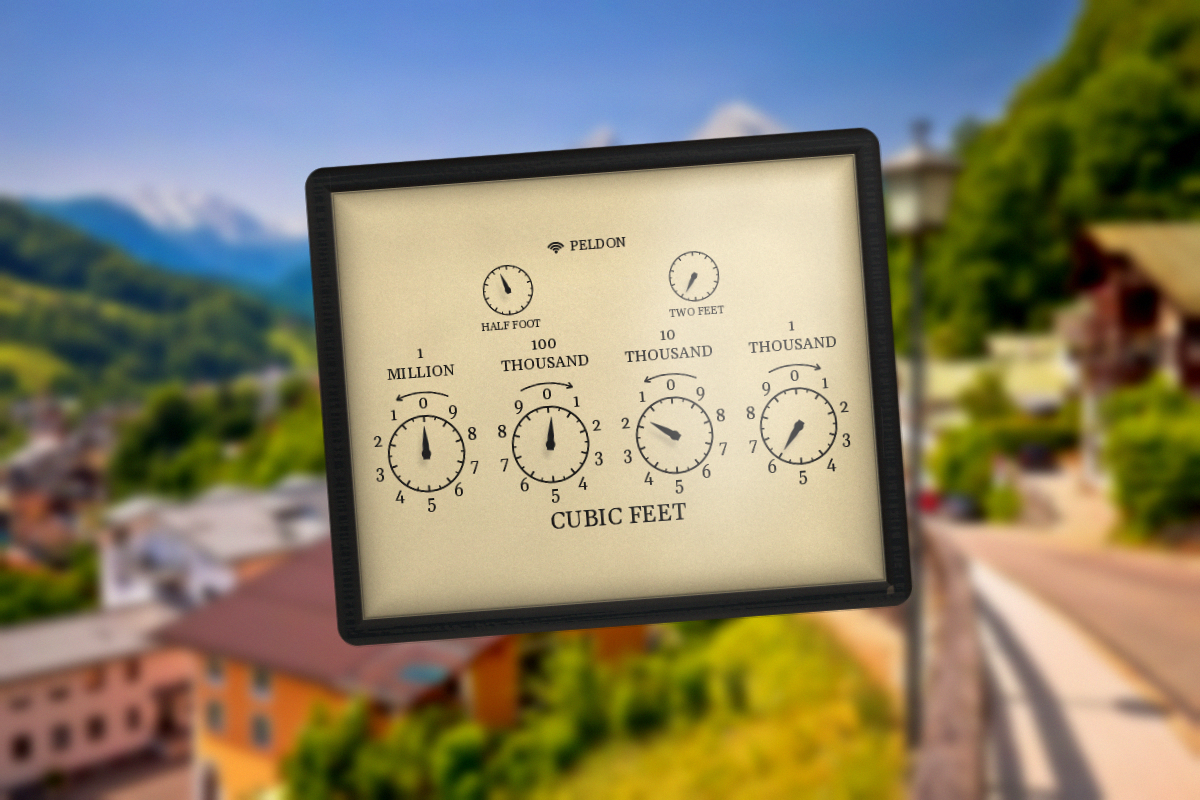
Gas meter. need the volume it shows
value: 1600 ft³
